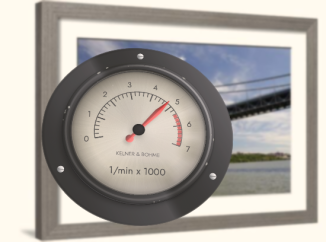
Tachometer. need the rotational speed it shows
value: 4800 rpm
